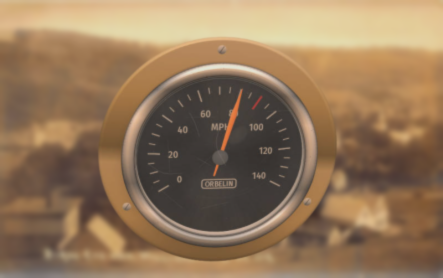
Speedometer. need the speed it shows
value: 80 mph
